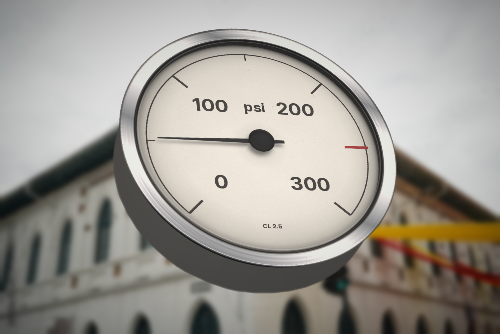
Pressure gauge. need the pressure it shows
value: 50 psi
